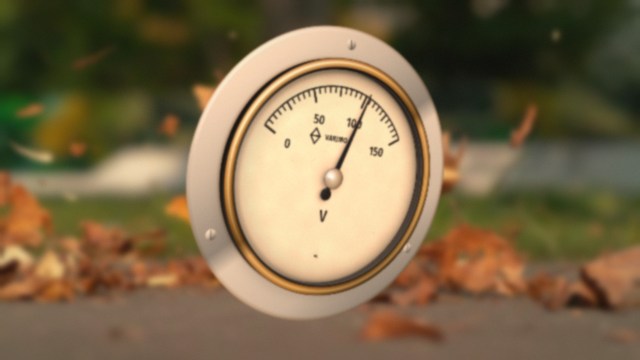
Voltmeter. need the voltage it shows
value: 100 V
